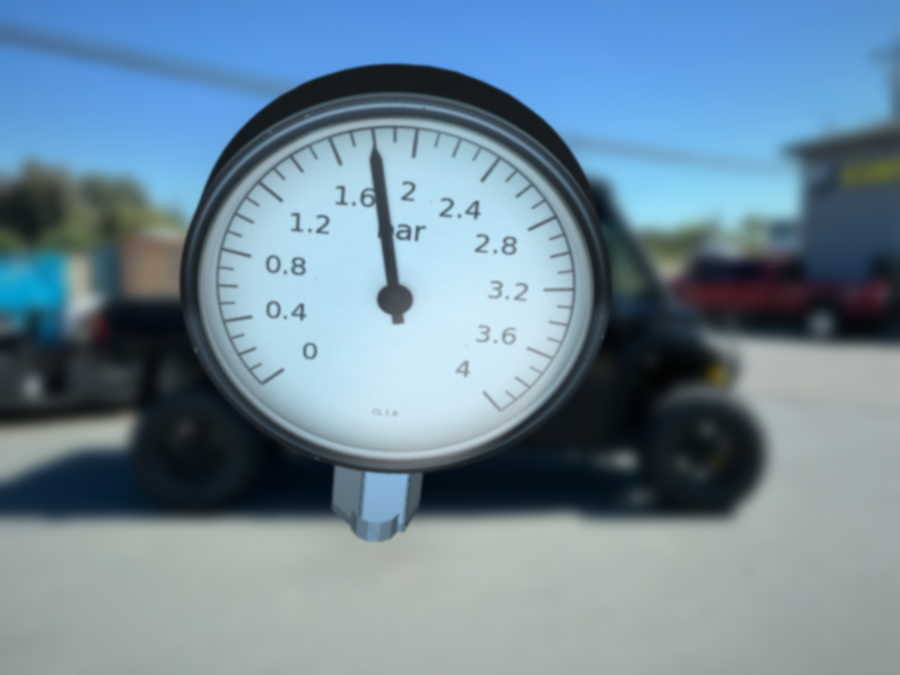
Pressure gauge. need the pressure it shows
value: 1.8 bar
